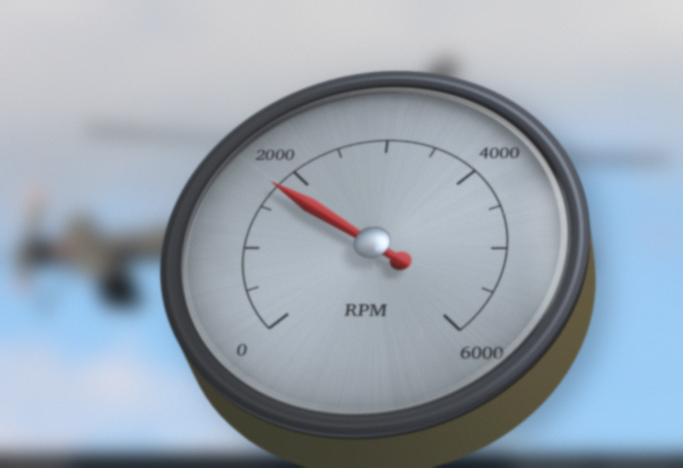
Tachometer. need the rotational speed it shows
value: 1750 rpm
